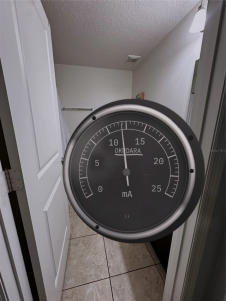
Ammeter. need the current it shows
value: 12 mA
